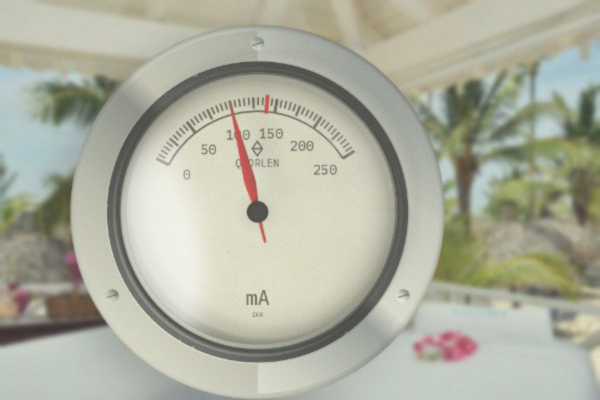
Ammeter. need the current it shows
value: 100 mA
